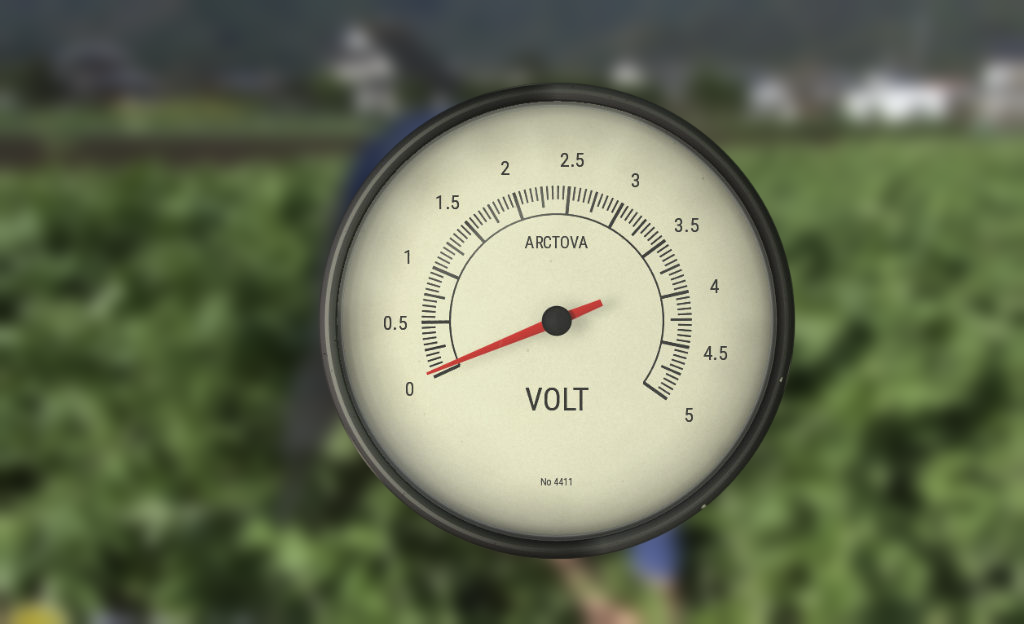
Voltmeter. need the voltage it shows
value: 0.05 V
